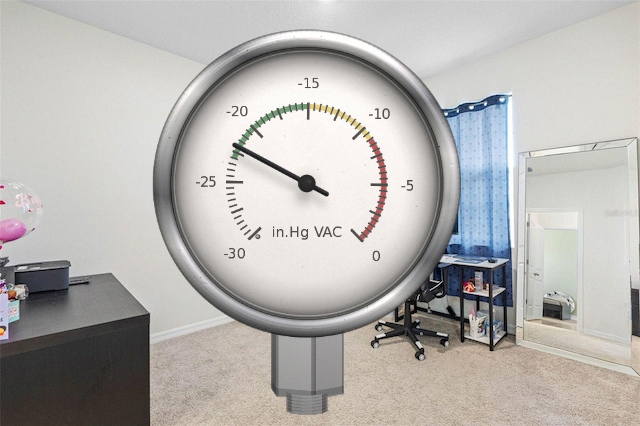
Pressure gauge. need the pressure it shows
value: -22 inHg
